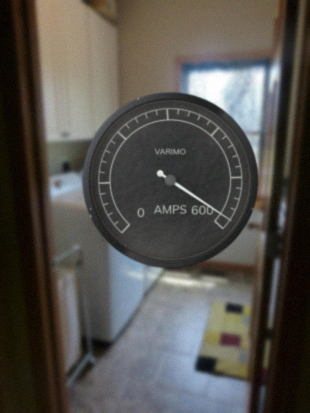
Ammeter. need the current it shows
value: 580 A
